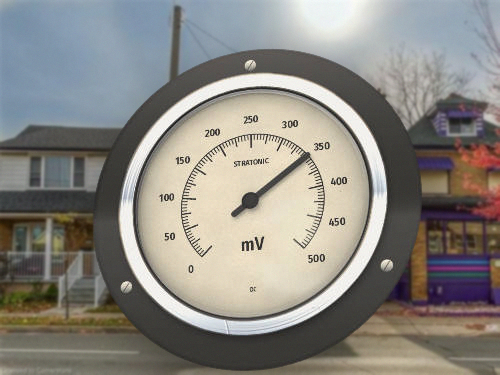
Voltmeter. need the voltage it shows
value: 350 mV
